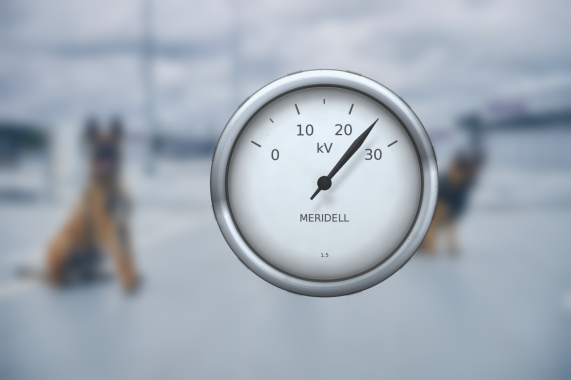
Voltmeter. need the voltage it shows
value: 25 kV
